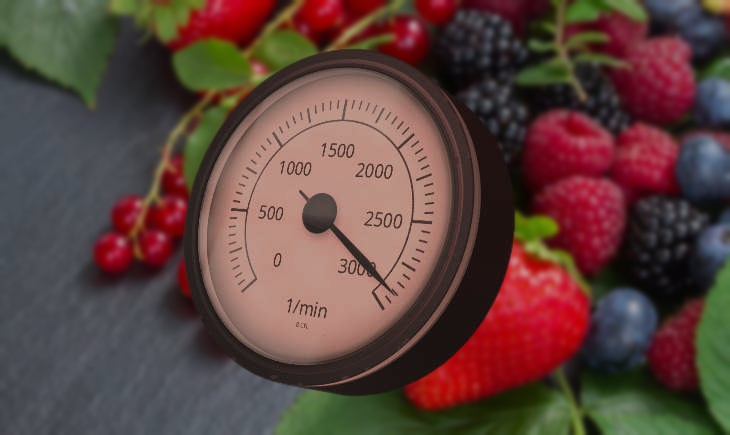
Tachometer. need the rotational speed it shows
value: 2900 rpm
